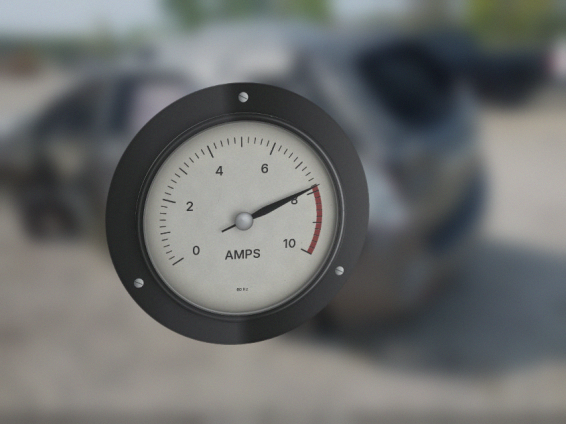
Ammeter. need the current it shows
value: 7.8 A
